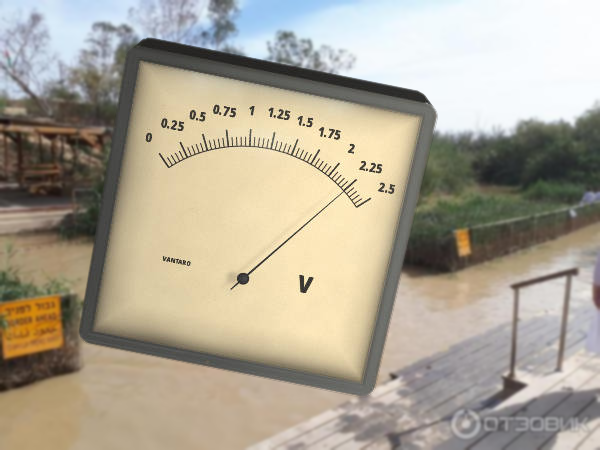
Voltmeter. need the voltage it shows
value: 2.25 V
